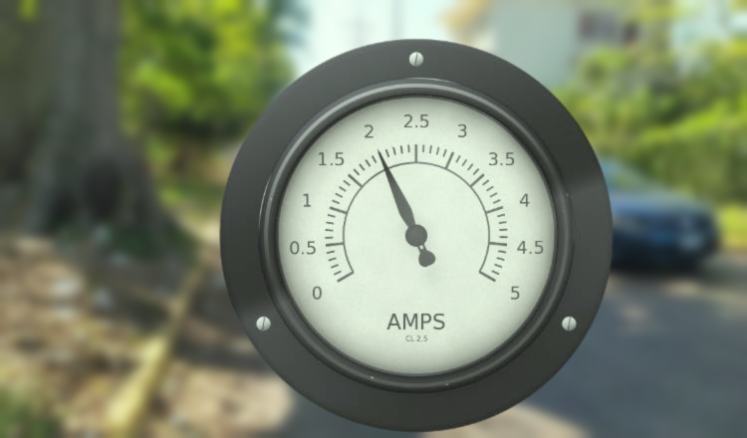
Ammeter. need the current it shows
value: 2 A
